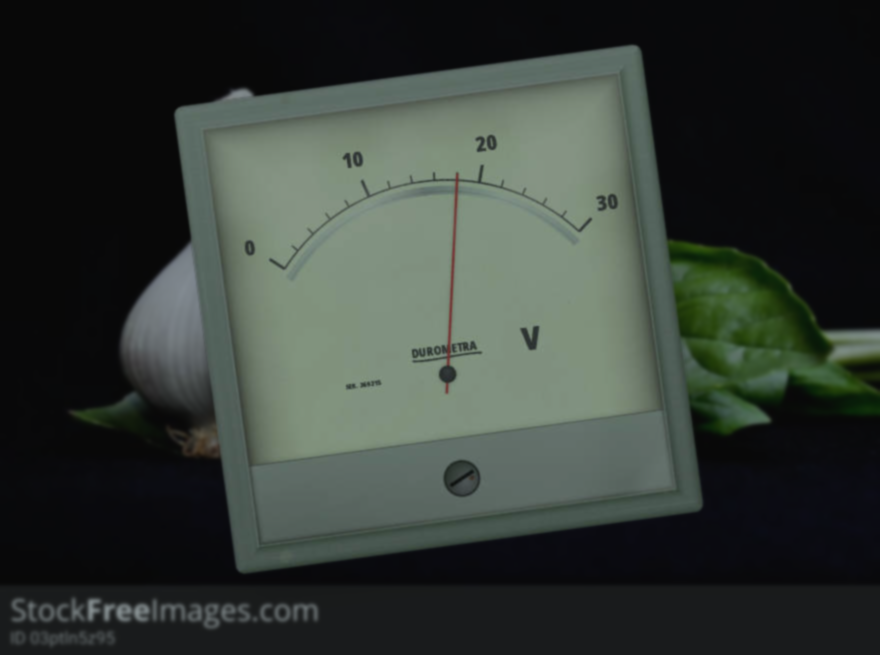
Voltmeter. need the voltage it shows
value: 18 V
